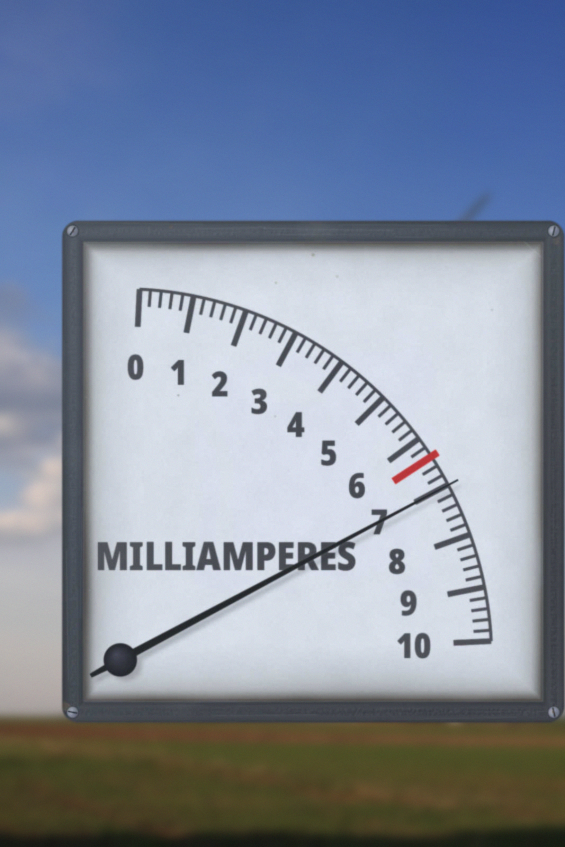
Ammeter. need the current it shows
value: 7 mA
